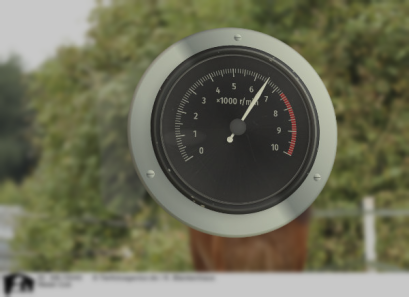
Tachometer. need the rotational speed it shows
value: 6500 rpm
